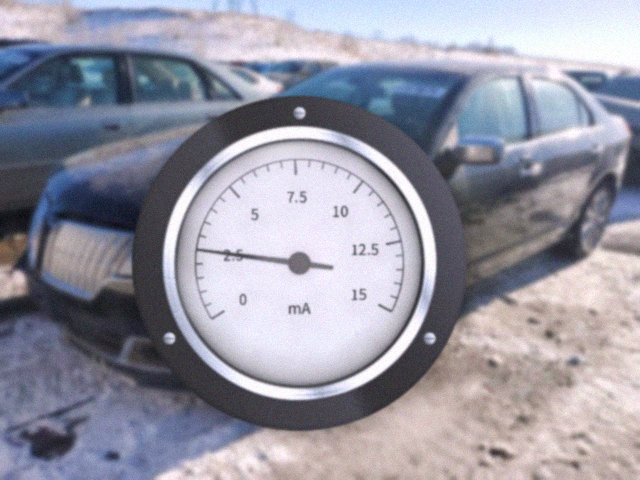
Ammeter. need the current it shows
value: 2.5 mA
